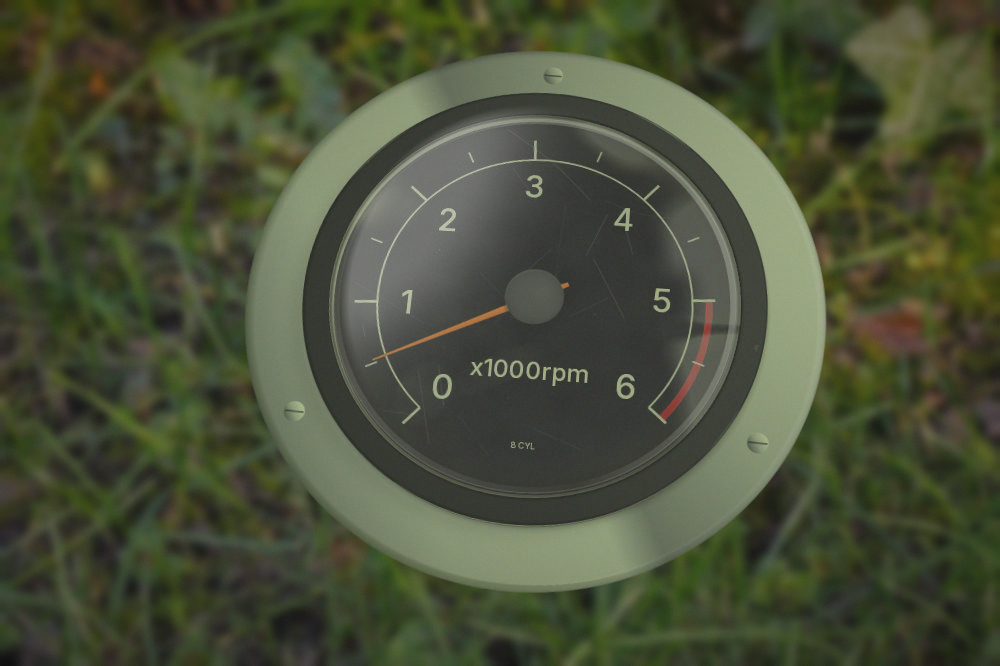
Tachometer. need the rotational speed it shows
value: 500 rpm
